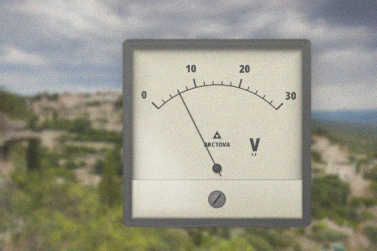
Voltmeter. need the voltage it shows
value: 6 V
